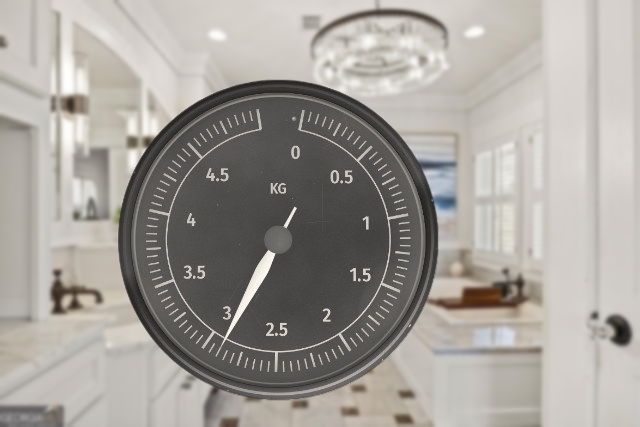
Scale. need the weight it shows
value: 2.9 kg
